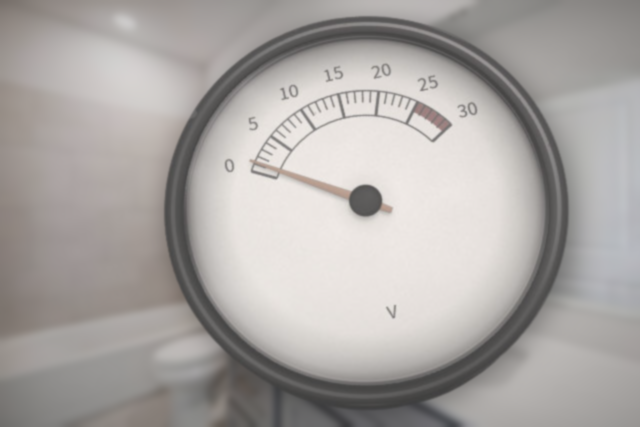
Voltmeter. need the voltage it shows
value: 1 V
